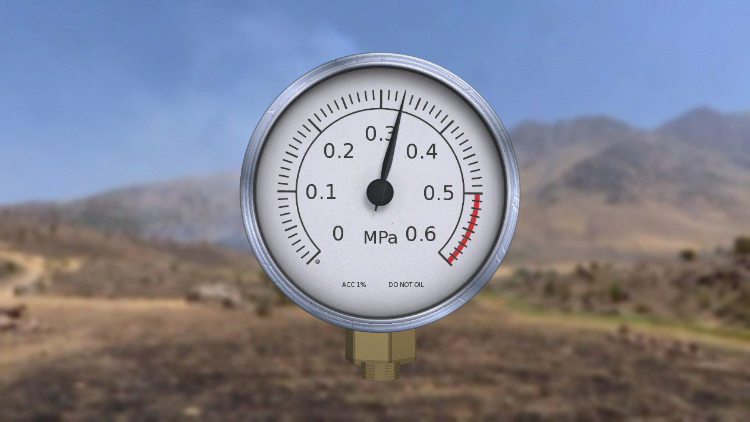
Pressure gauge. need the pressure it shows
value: 0.33 MPa
